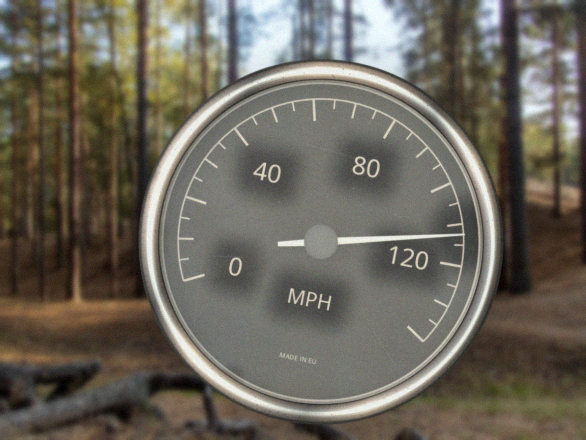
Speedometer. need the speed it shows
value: 112.5 mph
